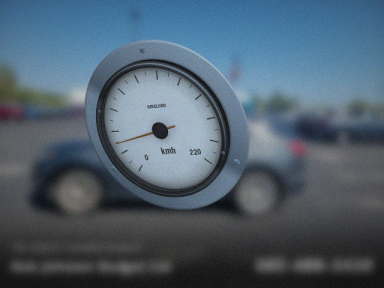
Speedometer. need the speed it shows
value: 30 km/h
